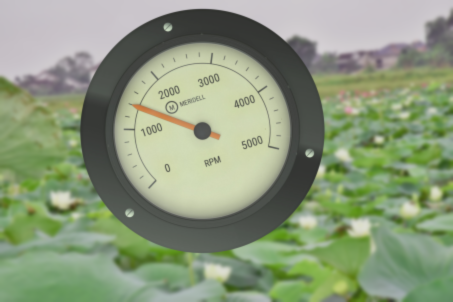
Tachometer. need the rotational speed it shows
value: 1400 rpm
